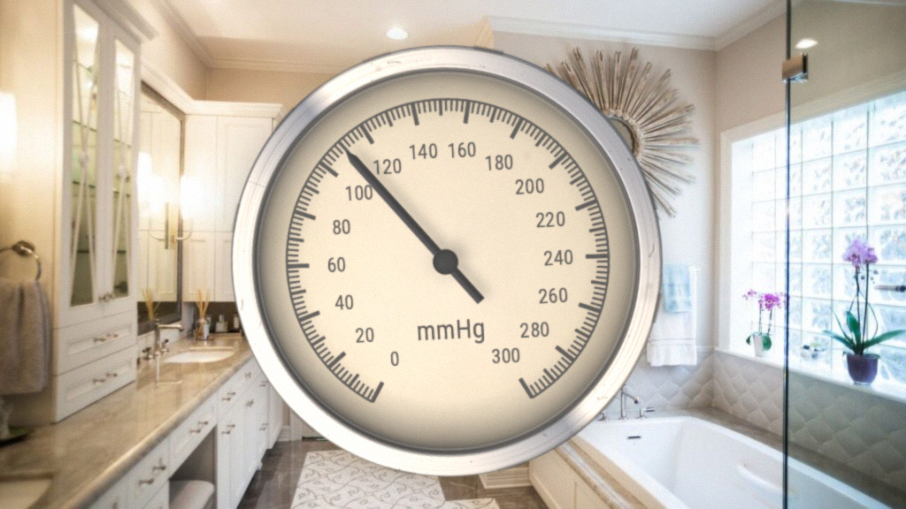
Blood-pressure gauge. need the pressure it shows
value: 110 mmHg
